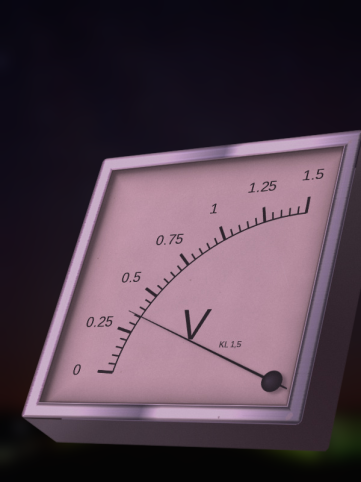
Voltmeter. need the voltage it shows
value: 0.35 V
